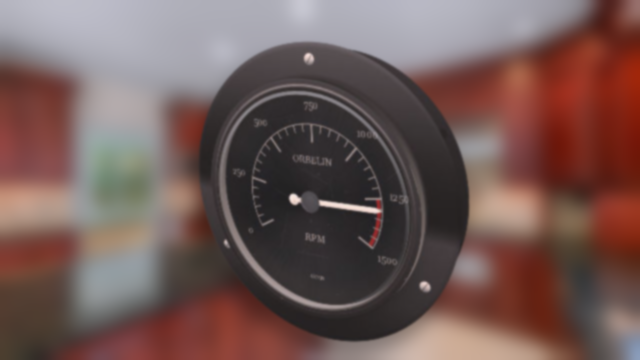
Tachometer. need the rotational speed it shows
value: 1300 rpm
